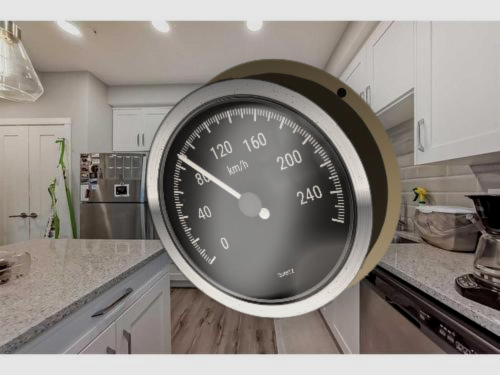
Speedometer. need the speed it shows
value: 90 km/h
